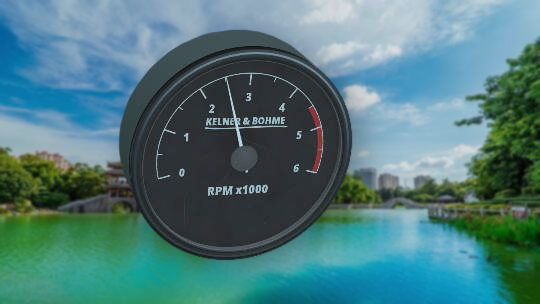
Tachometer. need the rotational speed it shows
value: 2500 rpm
